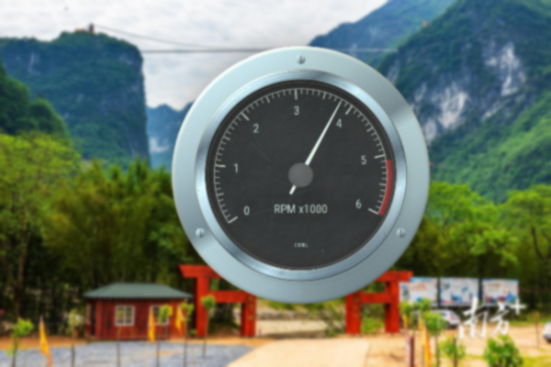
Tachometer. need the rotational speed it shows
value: 3800 rpm
